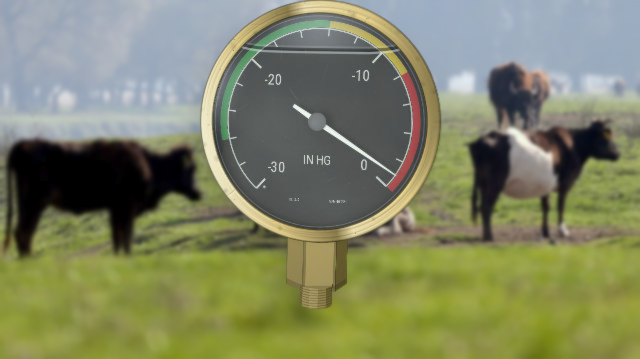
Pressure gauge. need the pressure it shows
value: -1 inHg
